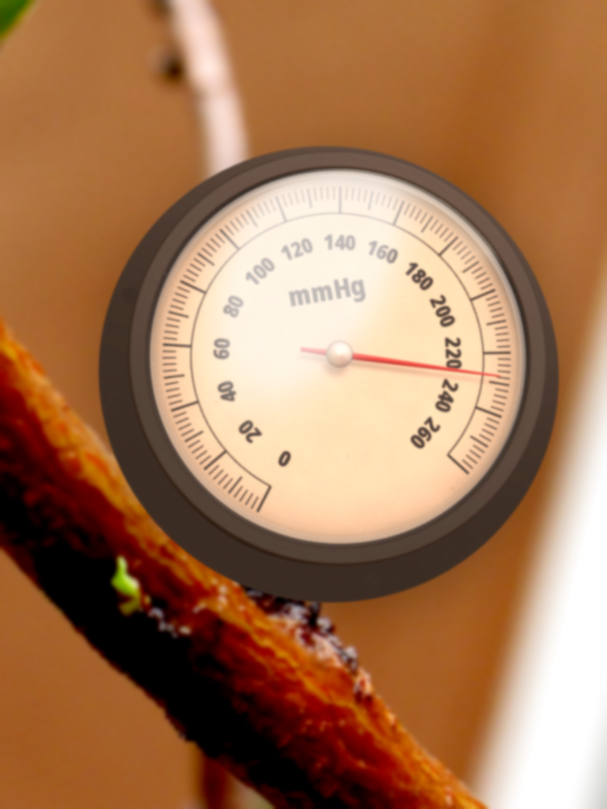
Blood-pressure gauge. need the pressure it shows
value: 228 mmHg
